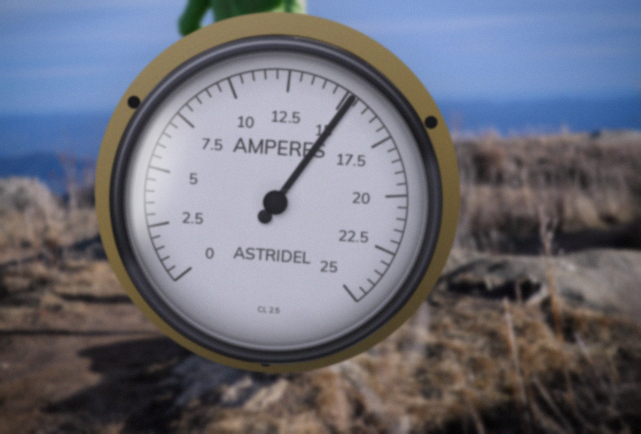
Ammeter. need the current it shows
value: 15.25 A
